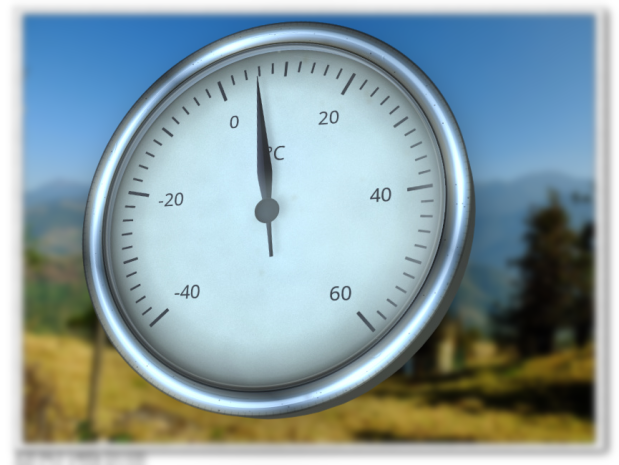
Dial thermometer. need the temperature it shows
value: 6 °C
